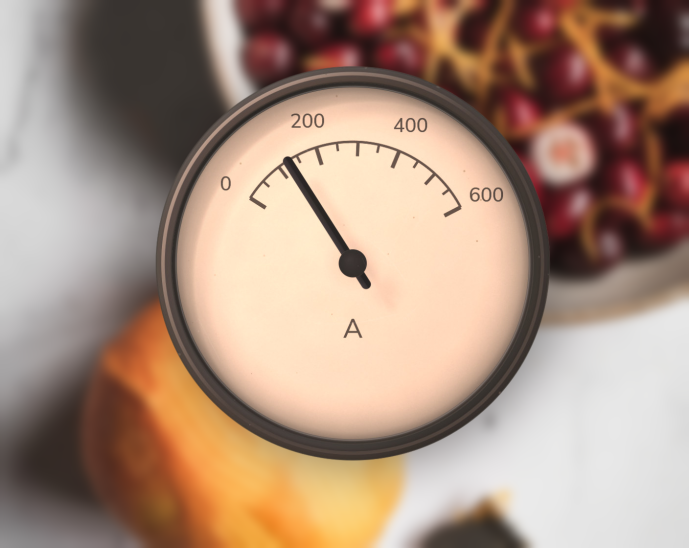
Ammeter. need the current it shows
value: 125 A
